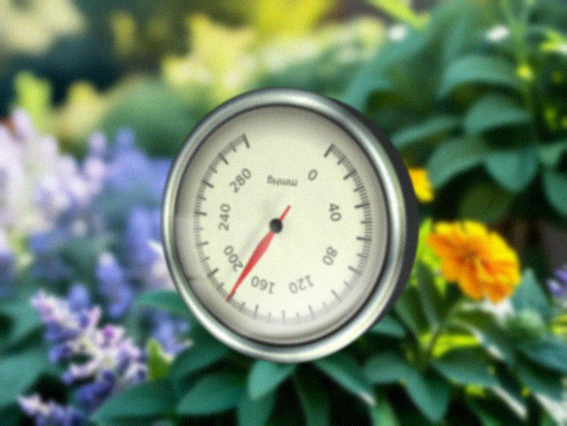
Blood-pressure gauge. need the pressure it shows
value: 180 mmHg
